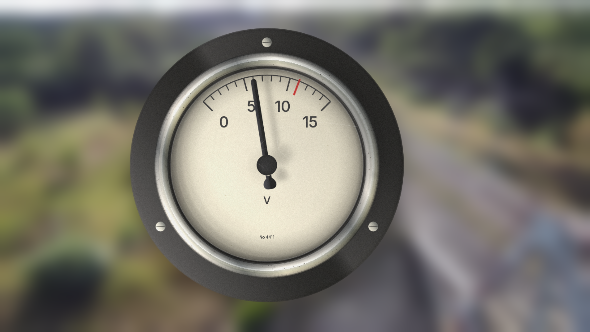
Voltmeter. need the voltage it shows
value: 6 V
